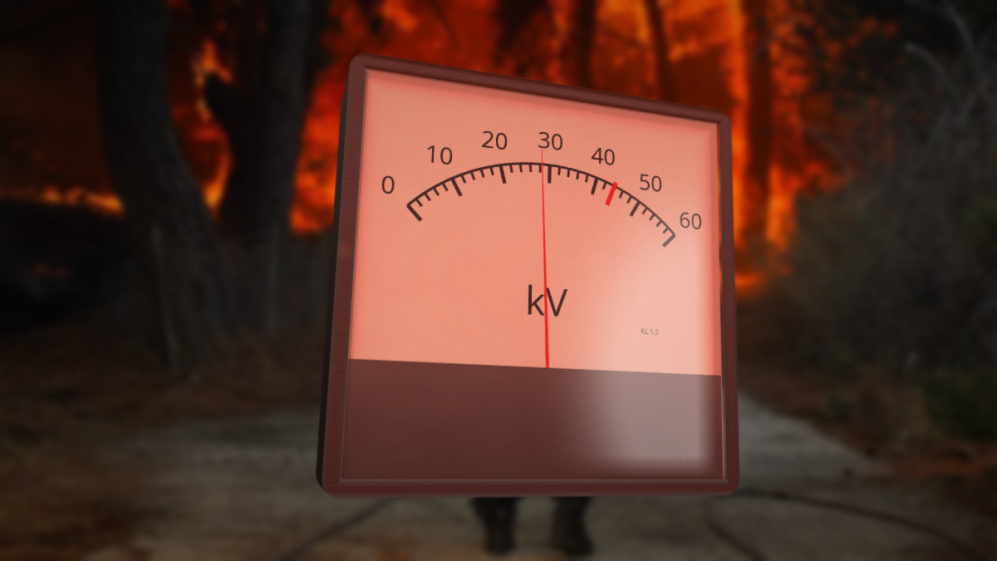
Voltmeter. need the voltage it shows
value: 28 kV
